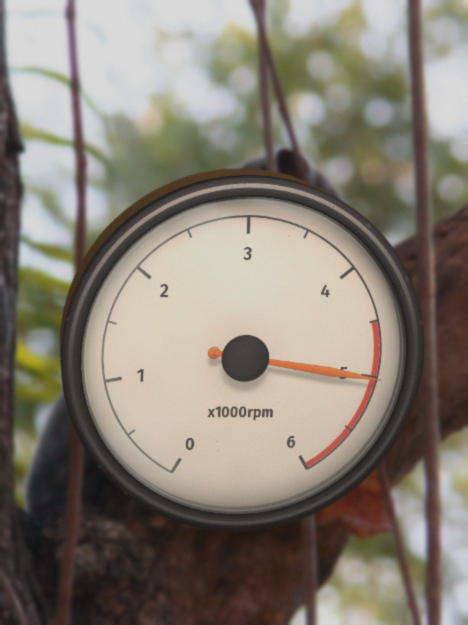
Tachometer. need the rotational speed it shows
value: 5000 rpm
